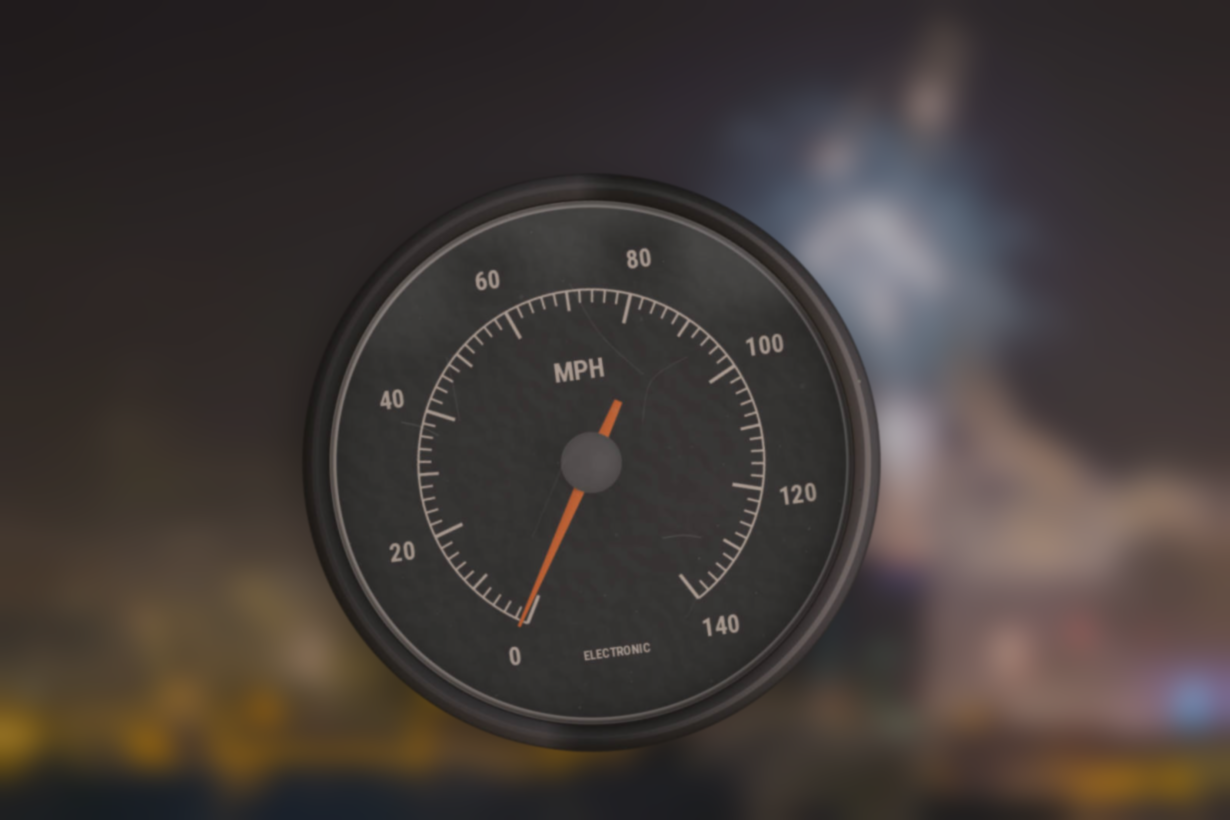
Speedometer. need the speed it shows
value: 1 mph
